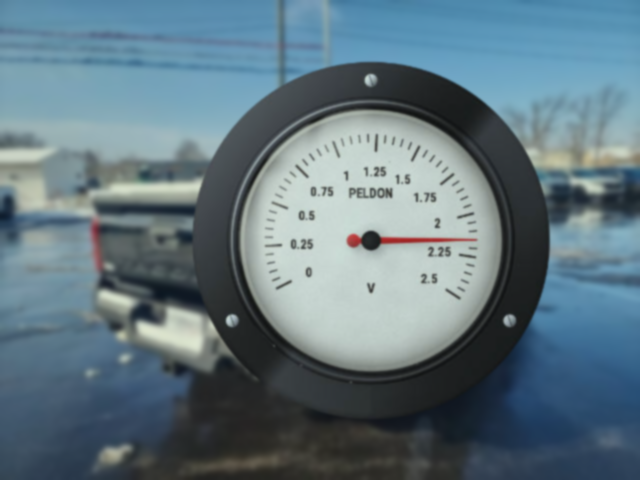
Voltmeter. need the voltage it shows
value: 2.15 V
